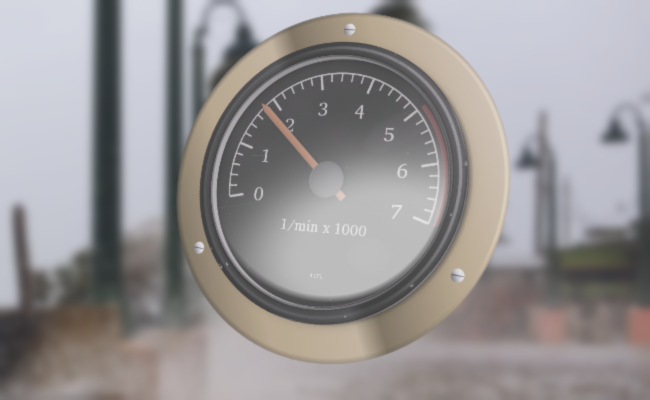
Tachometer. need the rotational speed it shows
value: 1800 rpm
